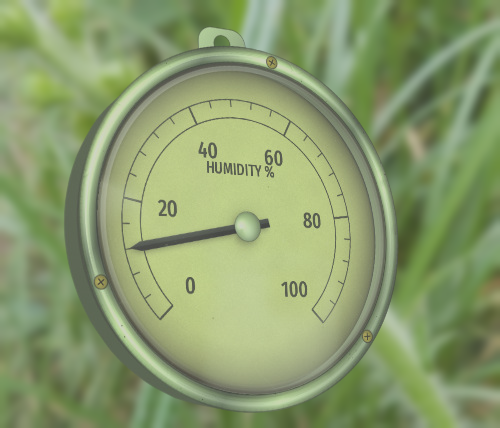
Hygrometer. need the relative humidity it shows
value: 12 %
